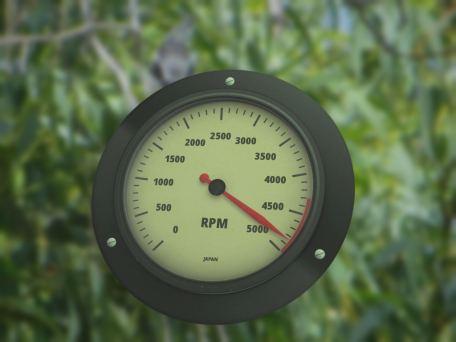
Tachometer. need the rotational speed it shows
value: 4850 rpm
